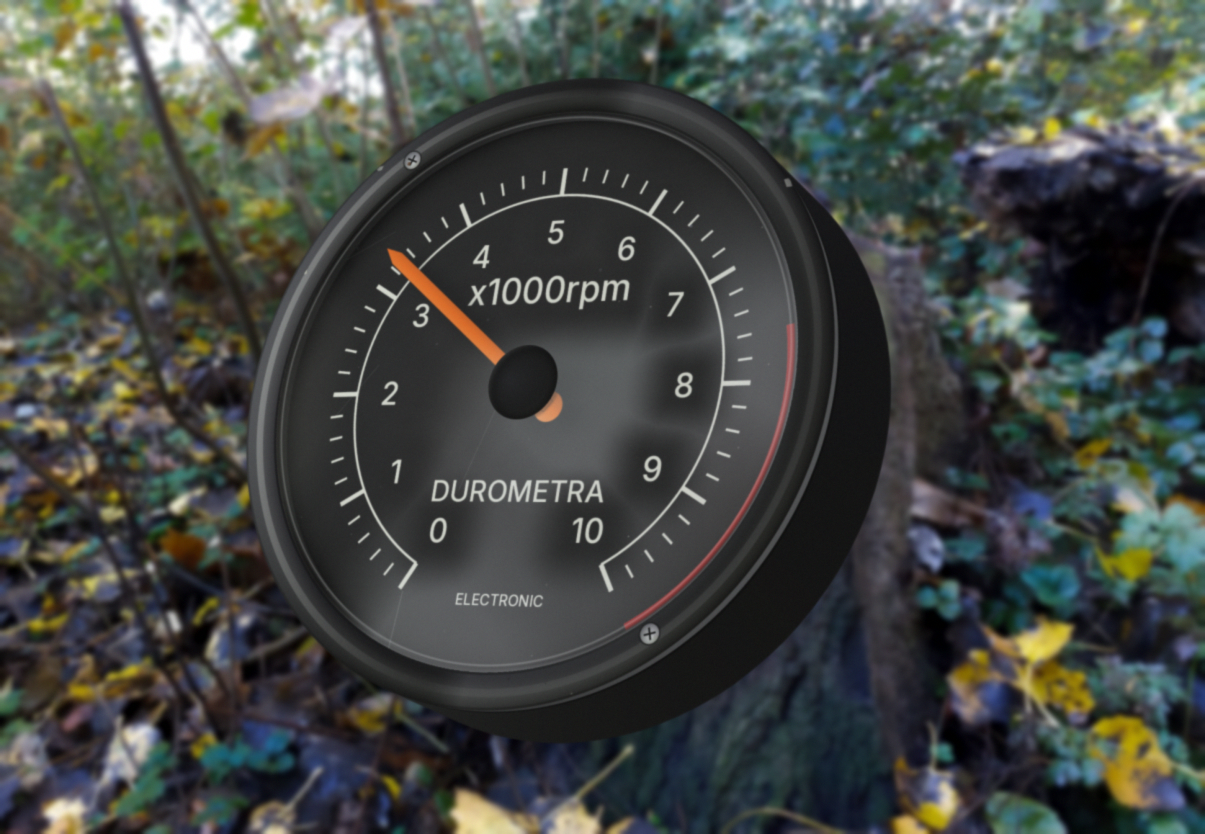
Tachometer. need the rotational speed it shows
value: 3300 rpm
